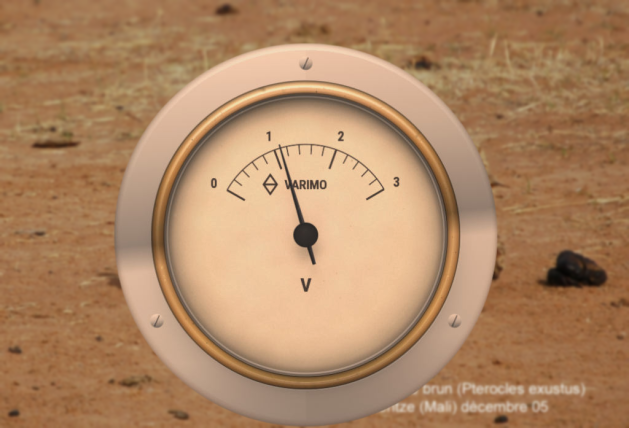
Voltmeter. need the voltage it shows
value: 1.1 V
